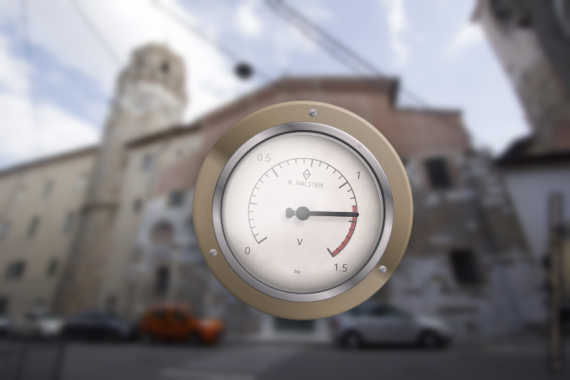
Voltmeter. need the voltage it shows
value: 1.2 V
